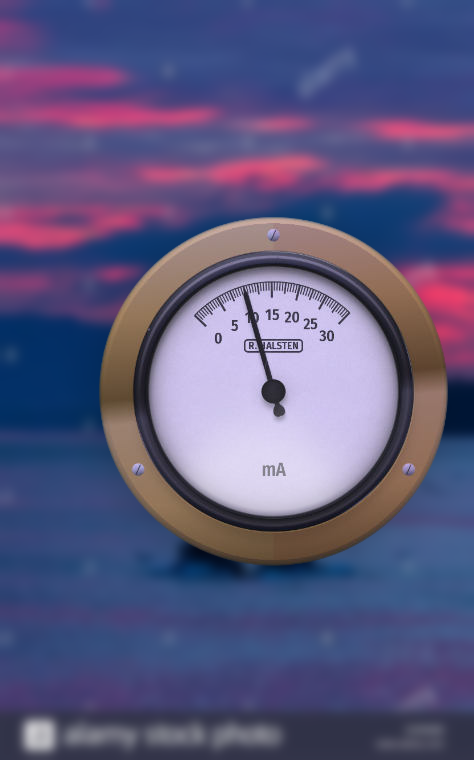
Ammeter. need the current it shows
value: 10 mA
